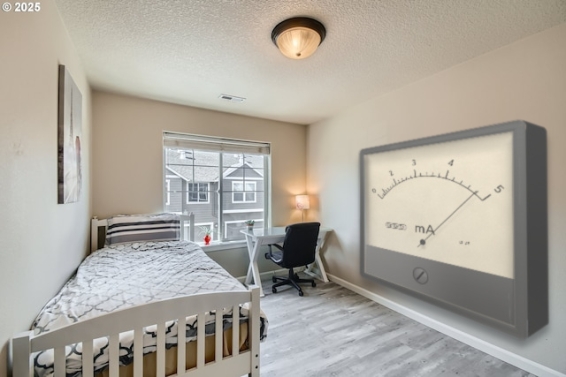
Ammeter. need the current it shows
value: 4.8 mA
